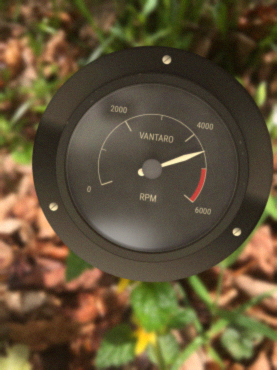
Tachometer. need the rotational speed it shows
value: 4500 rpm
